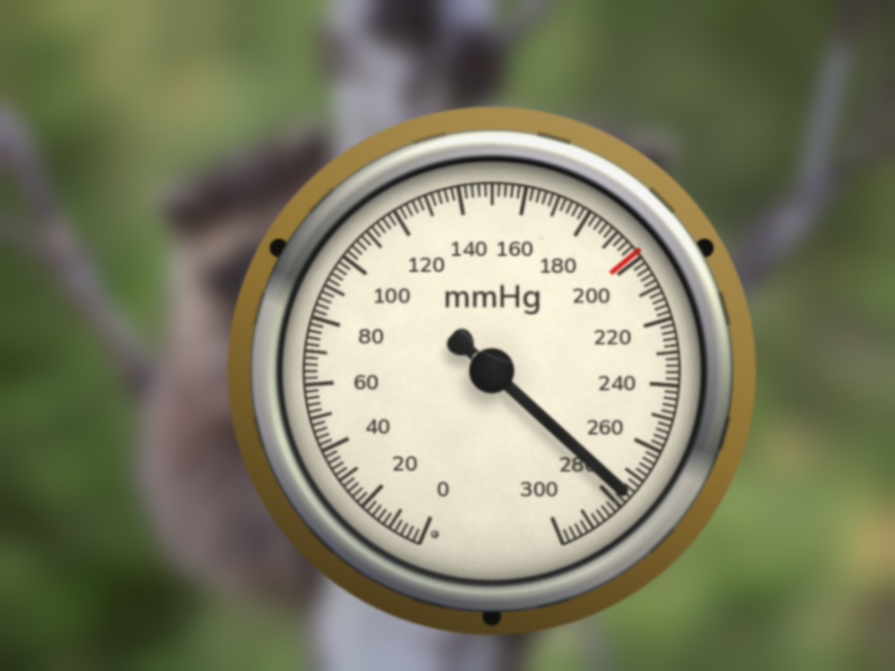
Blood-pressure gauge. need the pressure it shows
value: 276 mmHg
